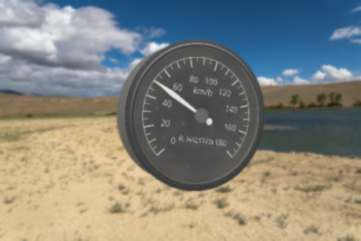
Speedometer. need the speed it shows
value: 50 km/h
